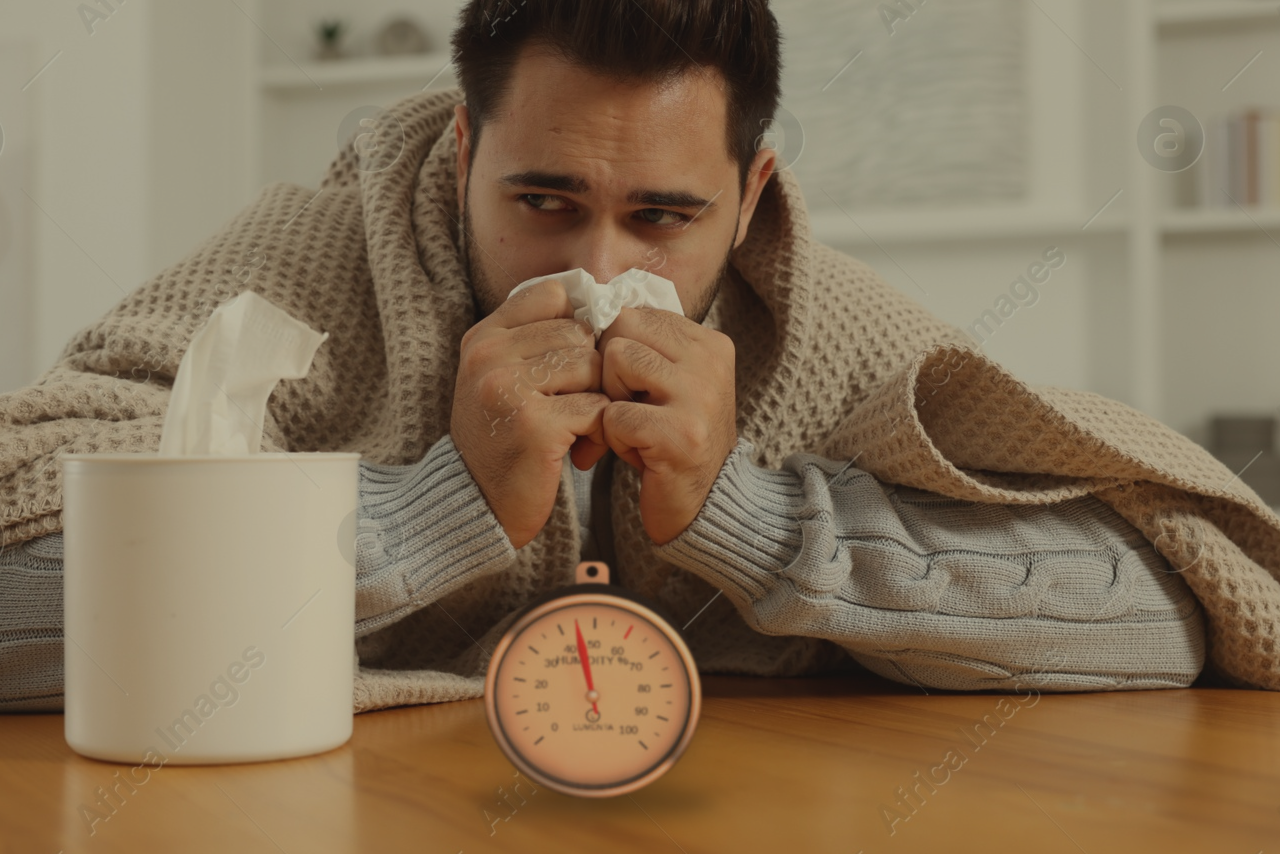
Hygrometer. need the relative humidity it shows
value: 45 %
